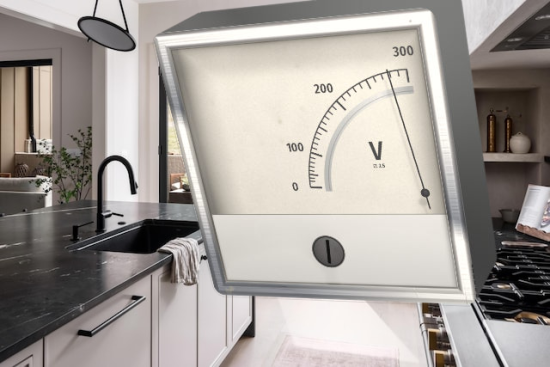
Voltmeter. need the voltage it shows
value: 280 V
